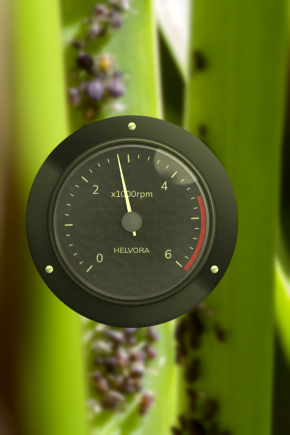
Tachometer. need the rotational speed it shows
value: 2800 rpm
